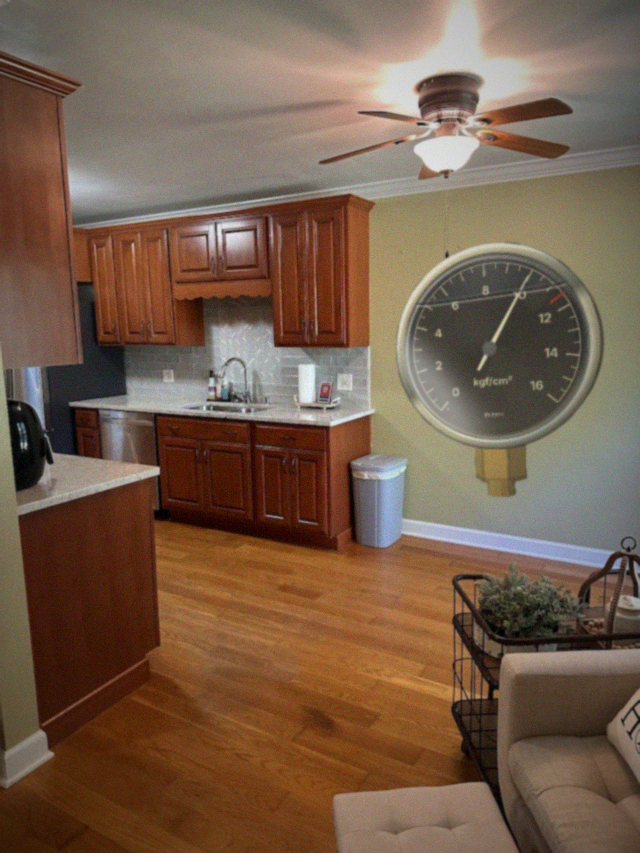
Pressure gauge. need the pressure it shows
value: 10 kg/cm²
